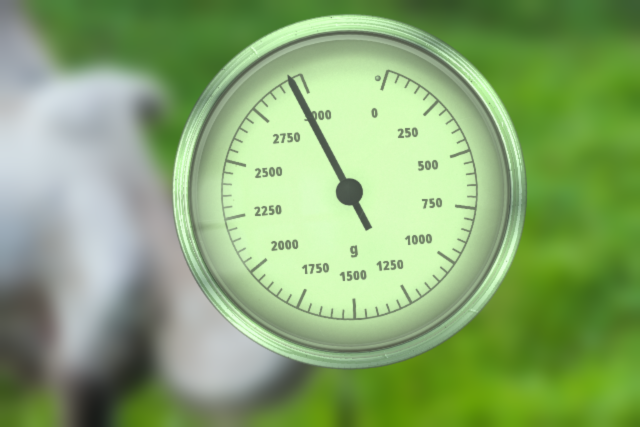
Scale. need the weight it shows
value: 2950 g
